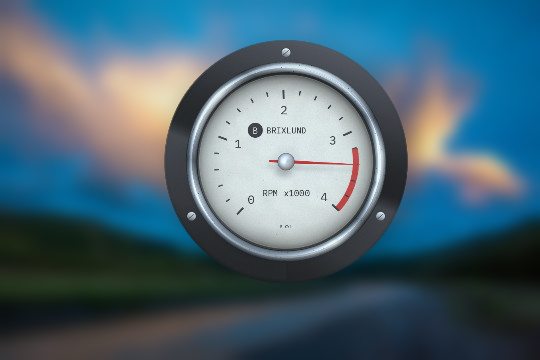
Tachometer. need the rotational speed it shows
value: 3400 rpm
